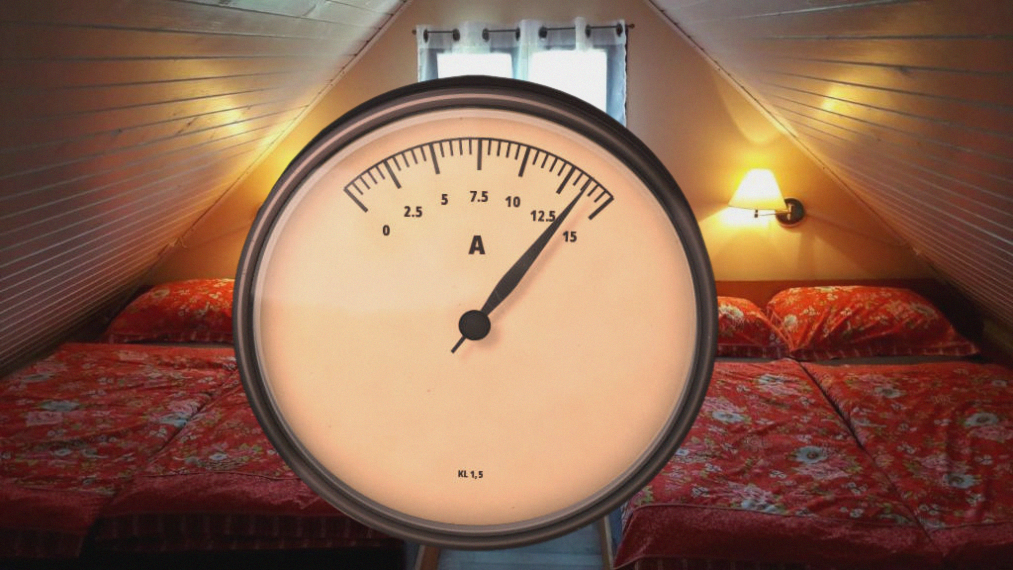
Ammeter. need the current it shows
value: 13.5 A
